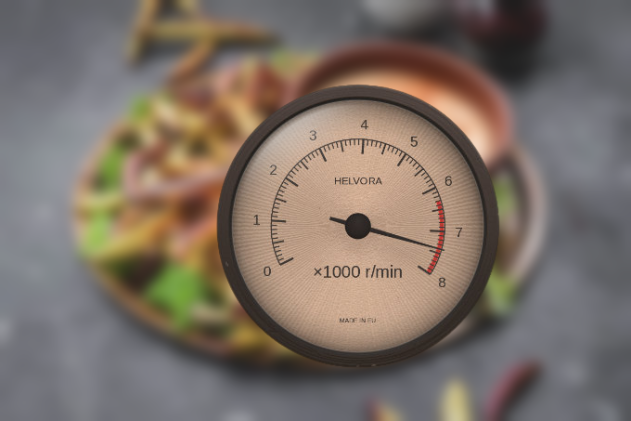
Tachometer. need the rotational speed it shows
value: 7400 rpm
